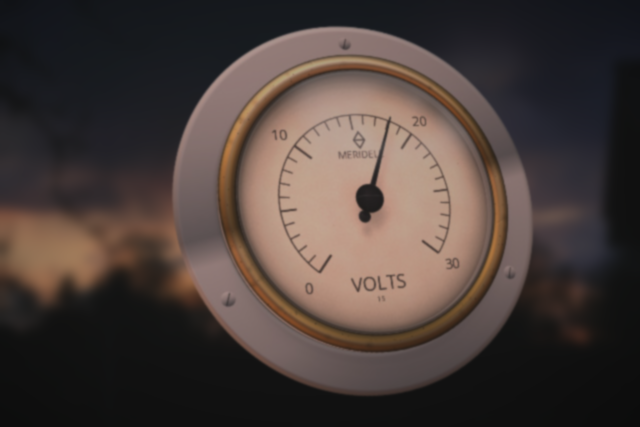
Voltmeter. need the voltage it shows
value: 18 V
